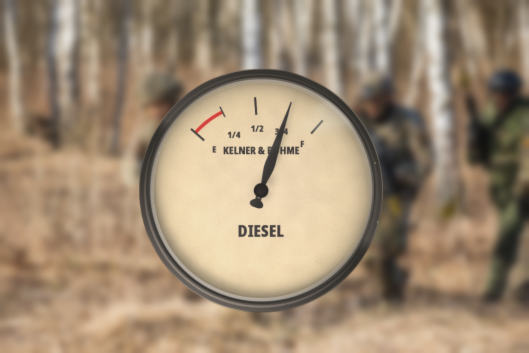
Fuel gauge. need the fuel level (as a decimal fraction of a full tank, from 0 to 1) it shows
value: 0.75
